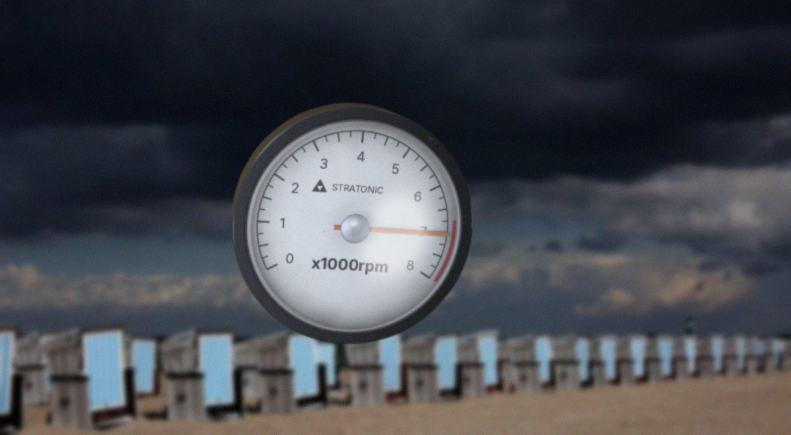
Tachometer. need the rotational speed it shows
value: 7000 rpm
